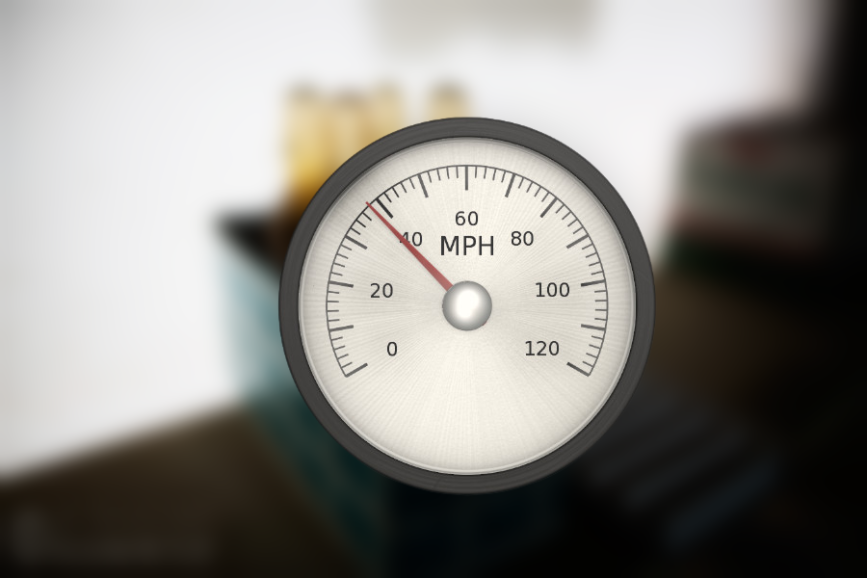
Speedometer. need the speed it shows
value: 38 mph
